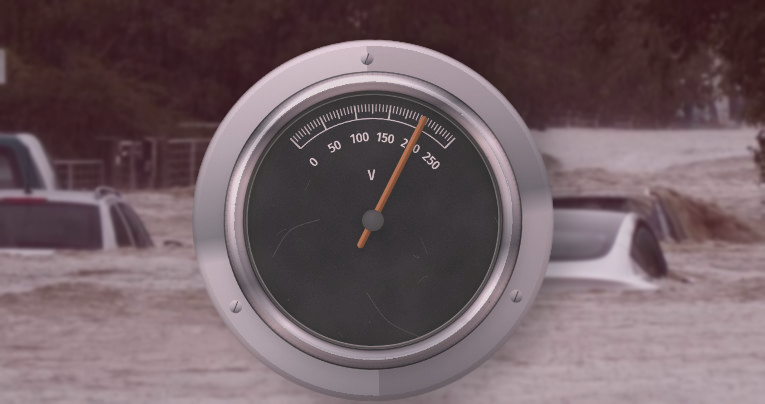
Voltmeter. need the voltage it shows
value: 200 V
